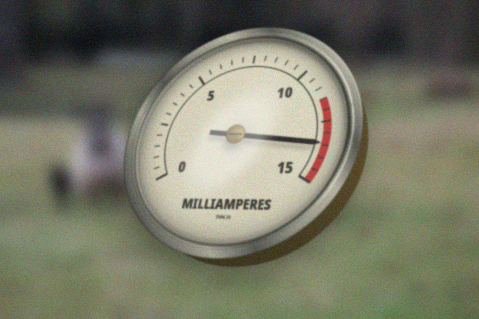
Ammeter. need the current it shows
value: 13.5 mA
